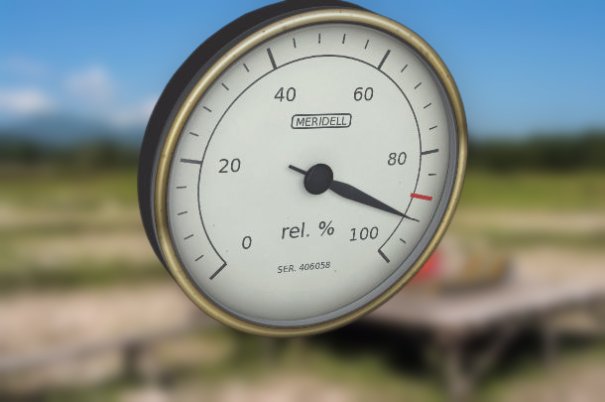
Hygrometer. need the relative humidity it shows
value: 92 %
